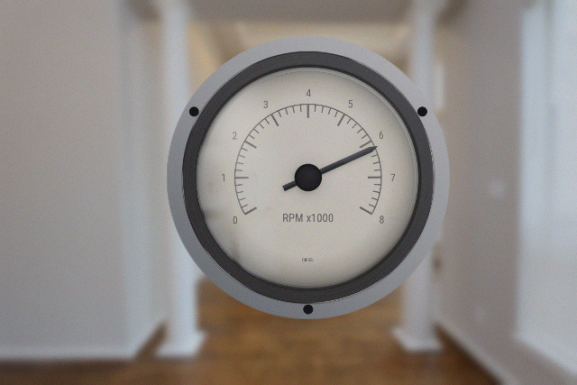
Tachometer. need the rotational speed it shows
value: 6200 rpm
